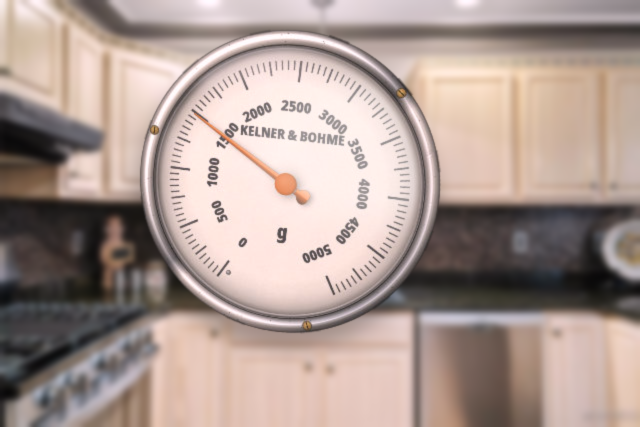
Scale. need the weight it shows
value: 1500 g
